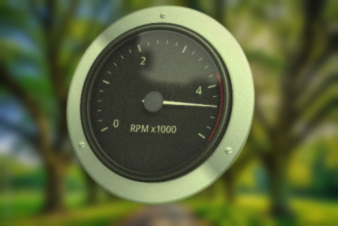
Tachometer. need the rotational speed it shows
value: 4400 rpm
